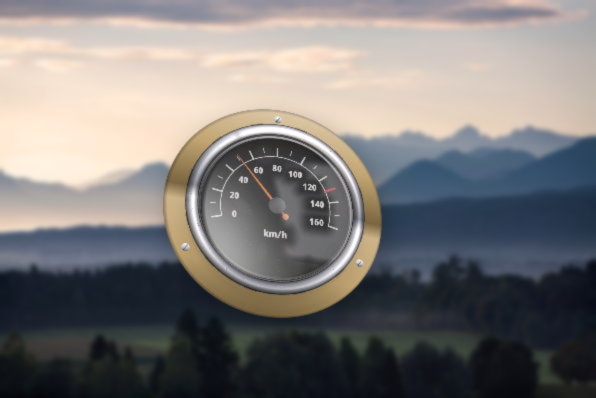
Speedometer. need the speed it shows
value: 50 km/h
